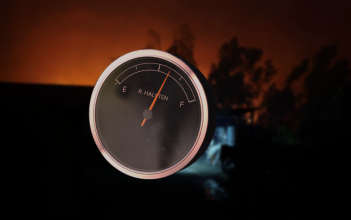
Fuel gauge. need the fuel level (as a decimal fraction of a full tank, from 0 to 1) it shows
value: 0.625
